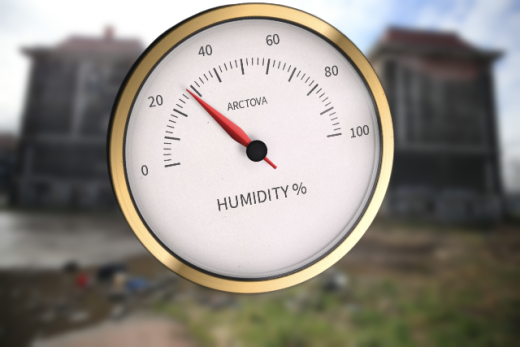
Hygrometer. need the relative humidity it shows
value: 28 %
